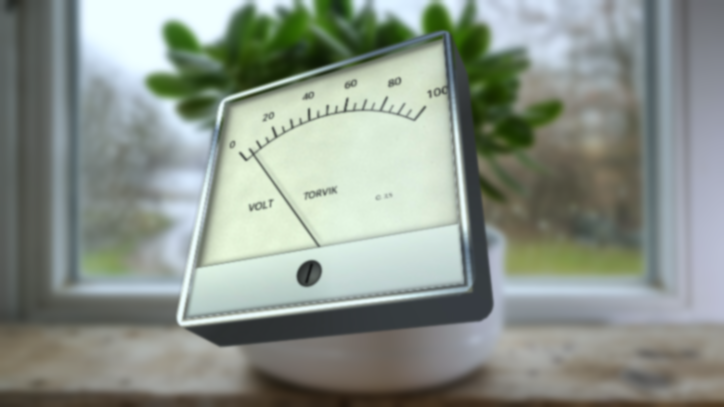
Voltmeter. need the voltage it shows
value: 5 V
